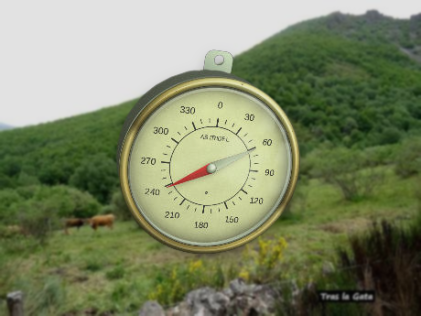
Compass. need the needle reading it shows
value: 240 °
